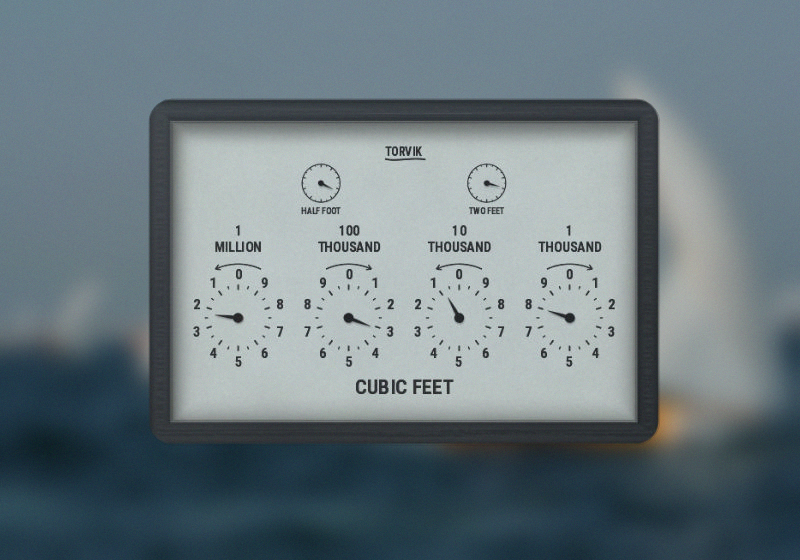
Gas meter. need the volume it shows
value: 230800 ft³
